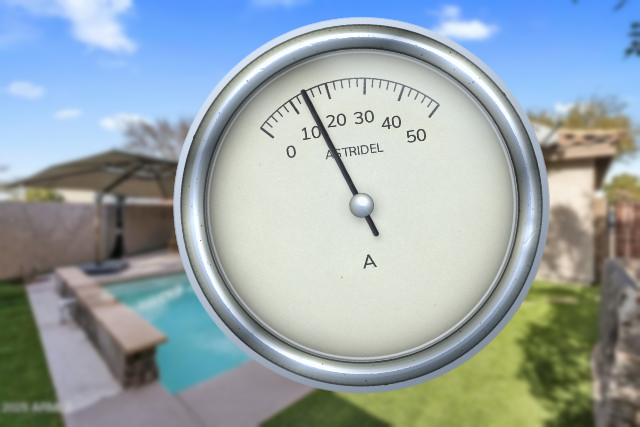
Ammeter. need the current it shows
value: 14 A
